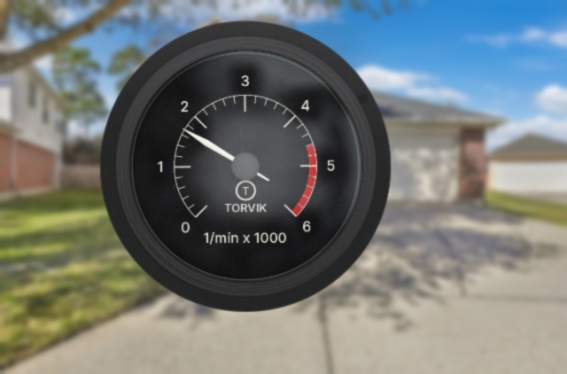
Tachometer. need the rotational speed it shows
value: 1700 rpm
